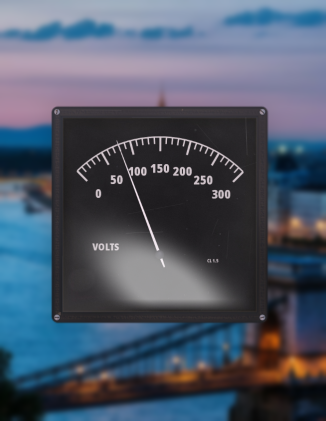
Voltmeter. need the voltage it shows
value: 80 V
